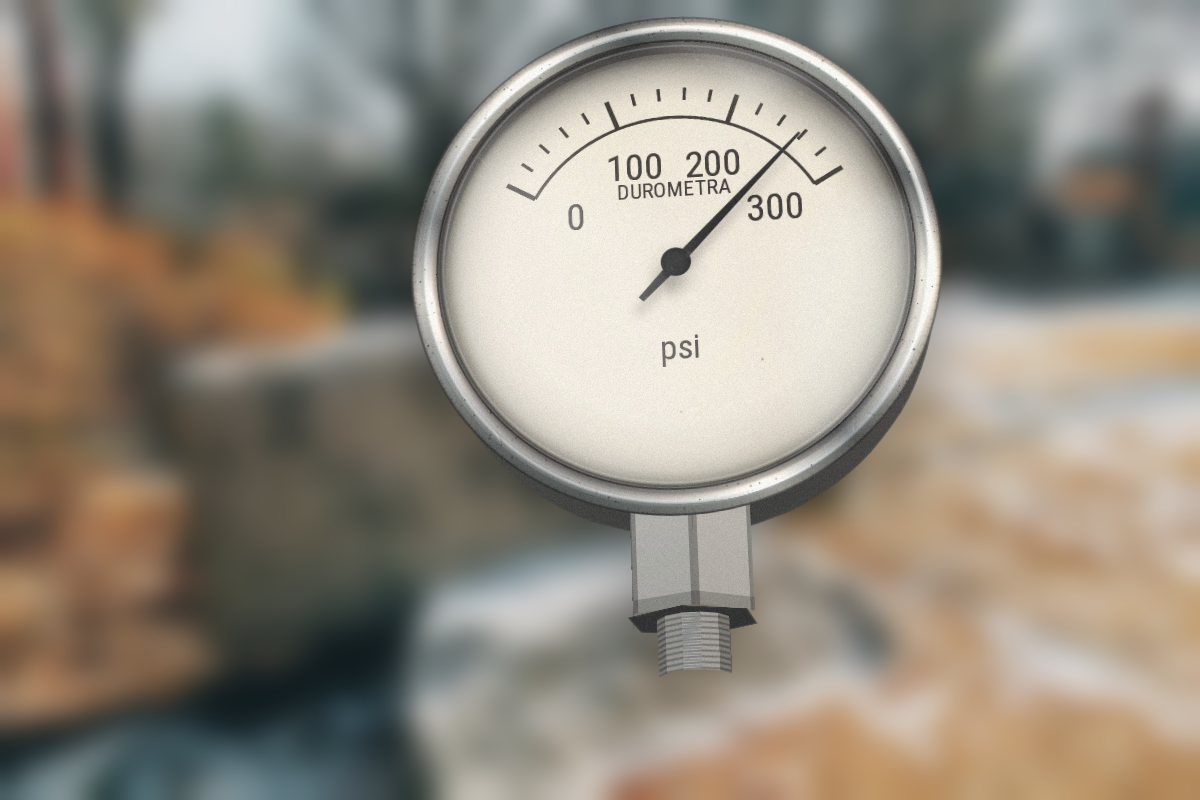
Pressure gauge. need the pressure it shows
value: 260 psi
